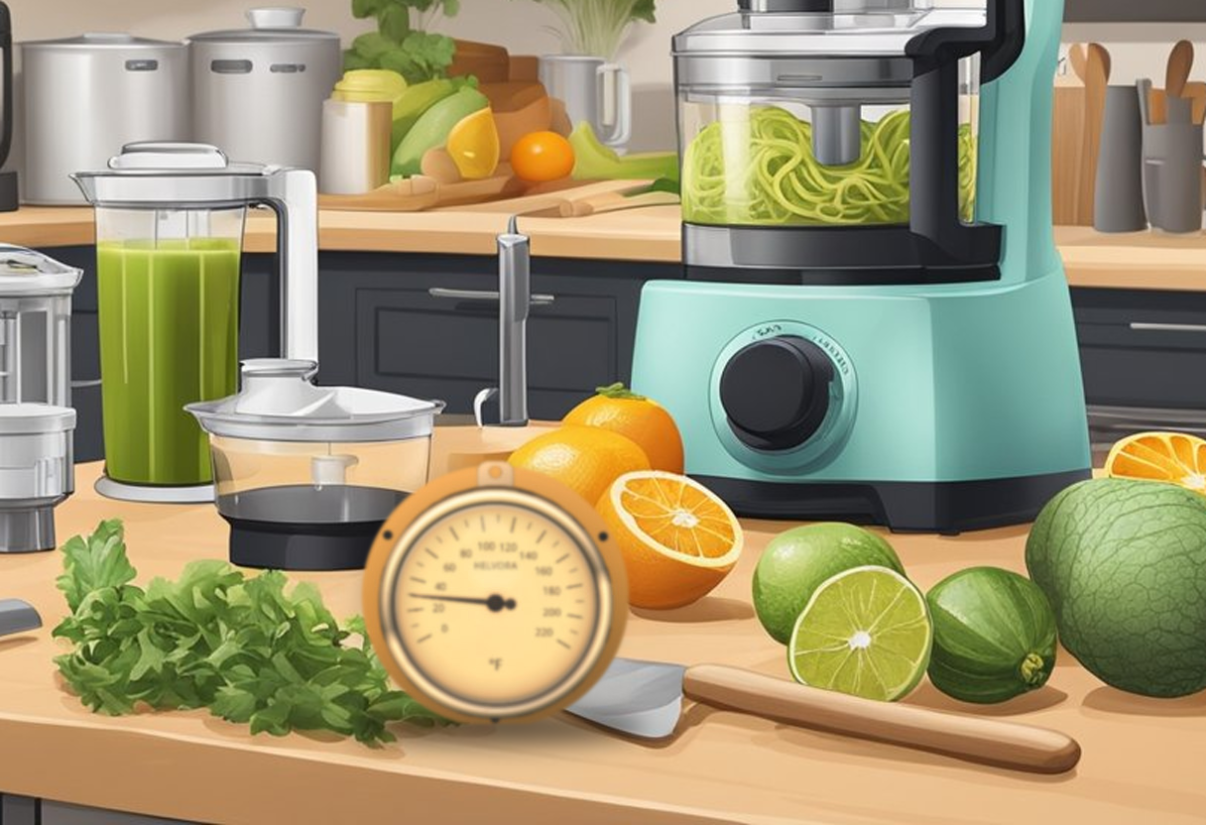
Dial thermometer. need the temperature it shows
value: 30 °F
